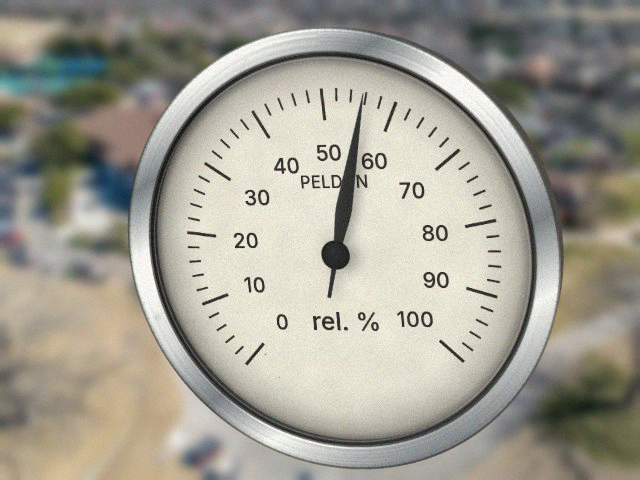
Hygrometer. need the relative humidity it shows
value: 56 %
